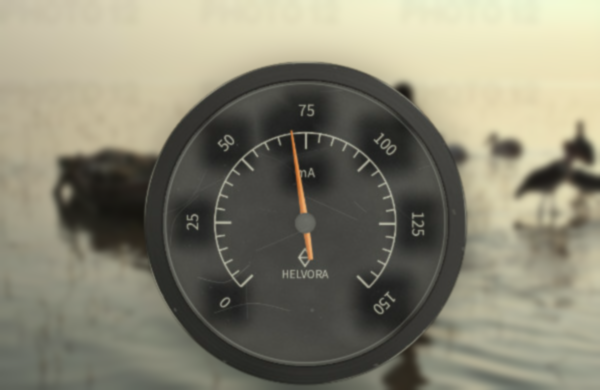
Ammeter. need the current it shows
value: 70 mA
